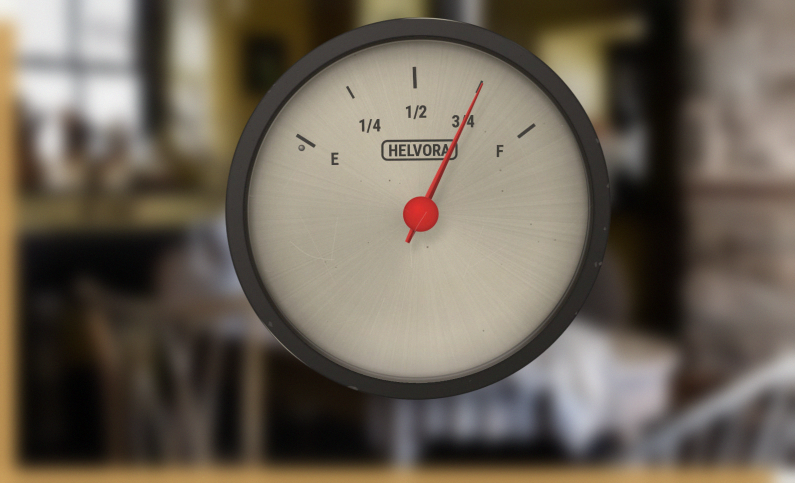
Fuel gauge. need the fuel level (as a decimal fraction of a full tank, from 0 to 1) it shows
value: 0.75
